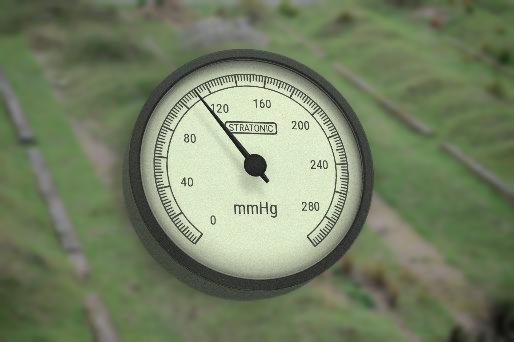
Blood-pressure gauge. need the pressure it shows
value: 110 mmHg
